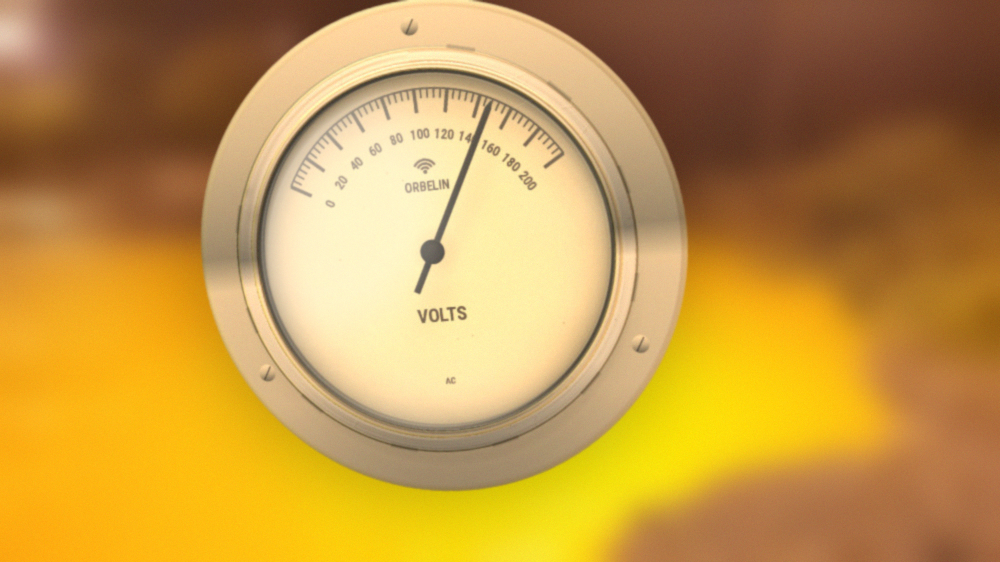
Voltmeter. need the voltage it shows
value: 148 V
